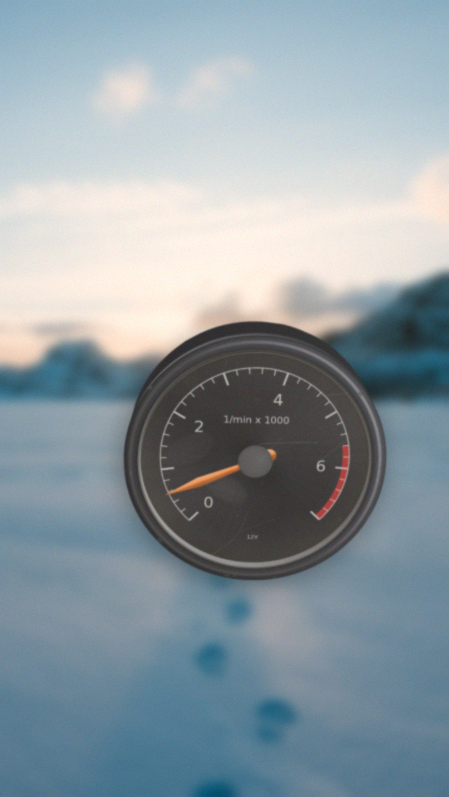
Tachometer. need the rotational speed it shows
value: 600 rpm
